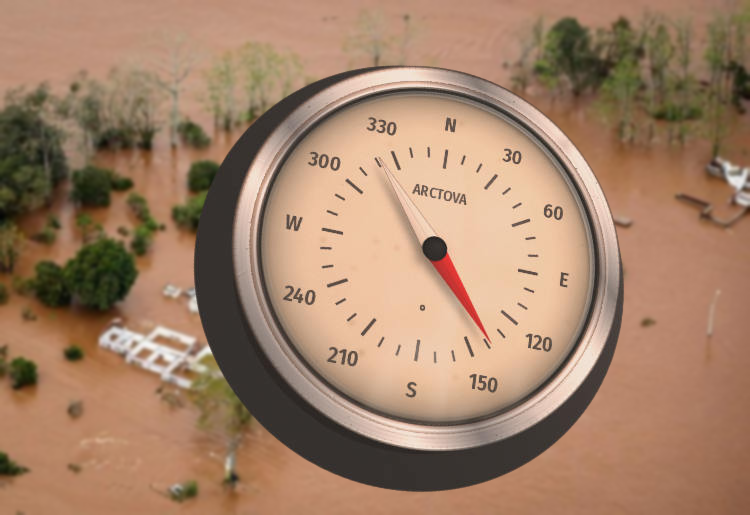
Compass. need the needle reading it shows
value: 140 °
